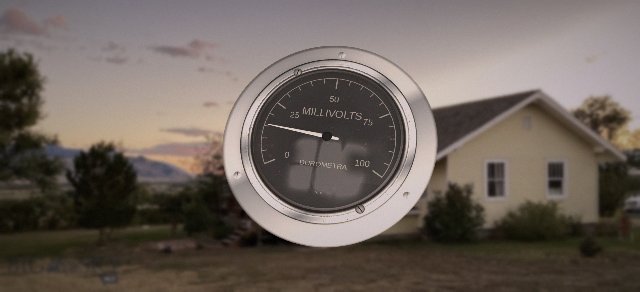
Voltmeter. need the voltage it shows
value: 15 mV
